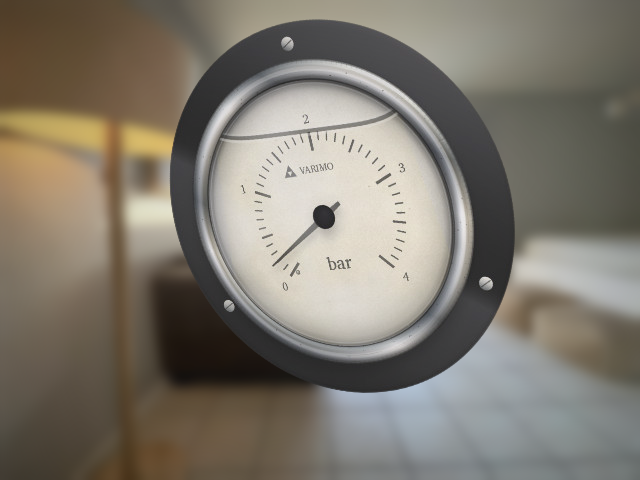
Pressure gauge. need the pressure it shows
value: 0.2 bar
